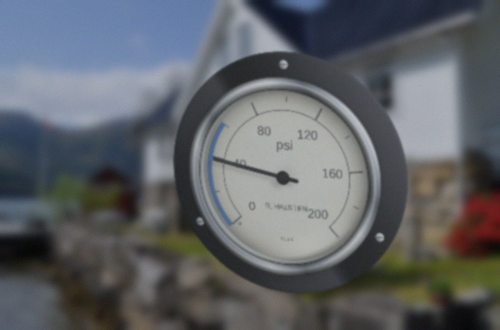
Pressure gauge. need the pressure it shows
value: 40 psi
